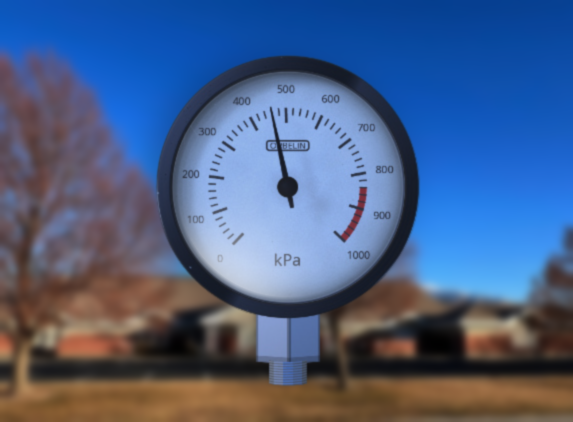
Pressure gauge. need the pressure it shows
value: 460 kPa
